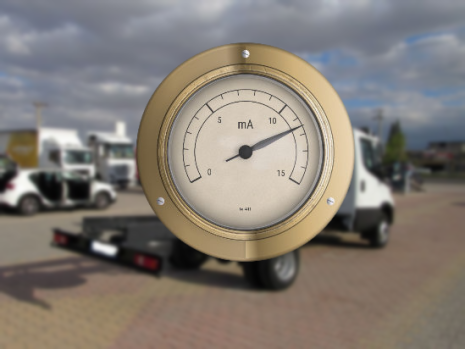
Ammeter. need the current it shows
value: 11.5 mA
